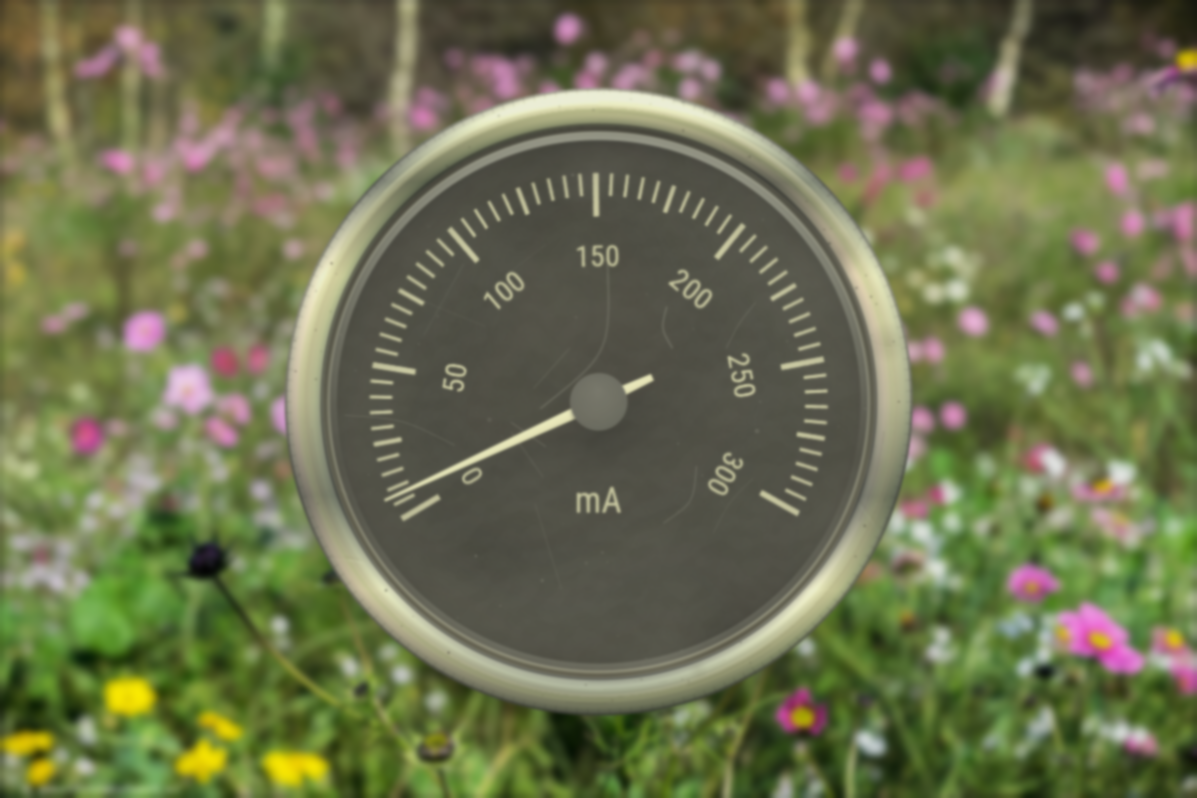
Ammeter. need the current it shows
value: 7.5 mA
